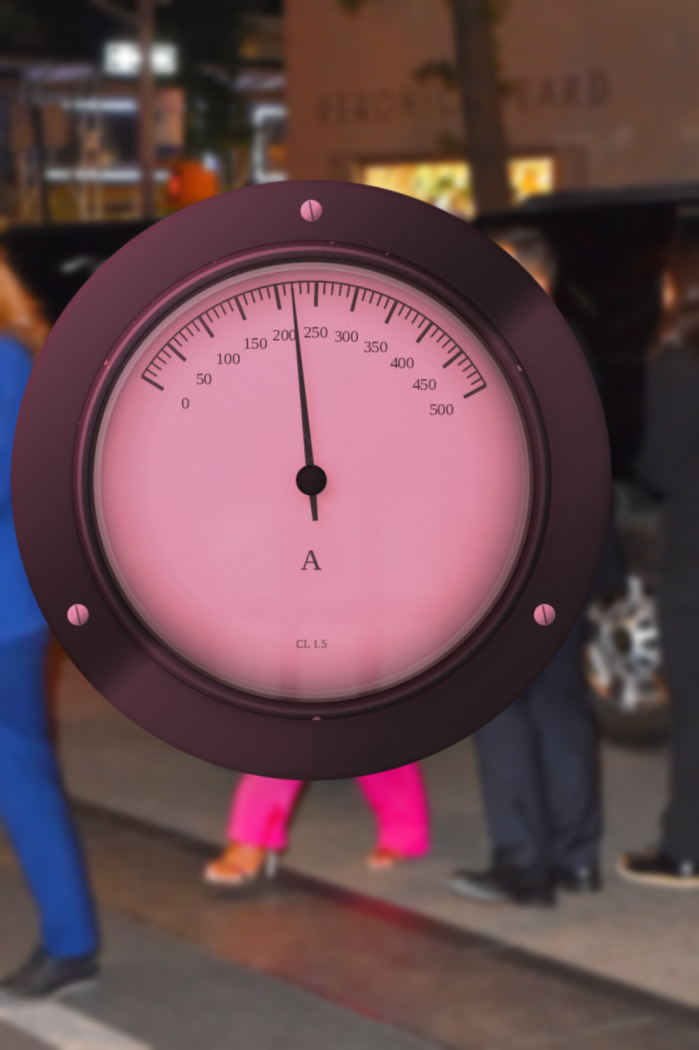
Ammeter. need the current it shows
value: 220 A
